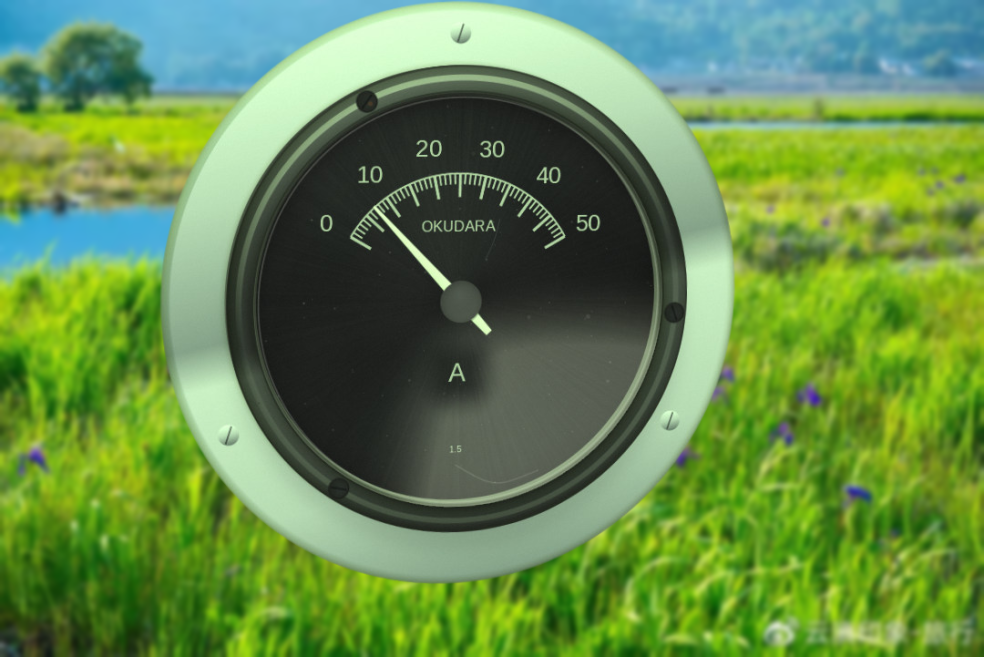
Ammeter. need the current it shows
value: 7 A
